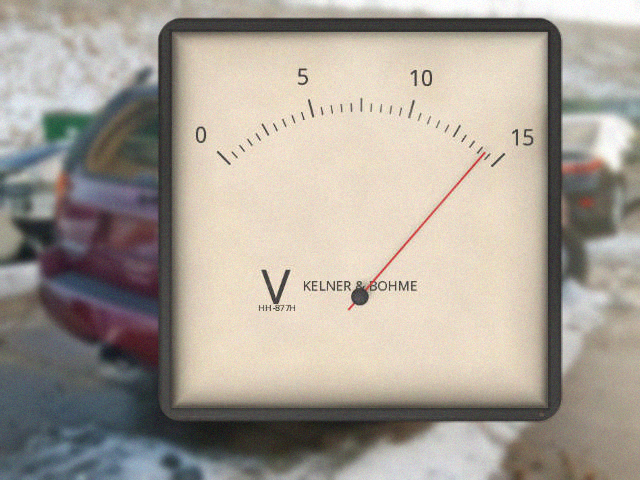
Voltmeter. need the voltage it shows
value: 14.25 V
